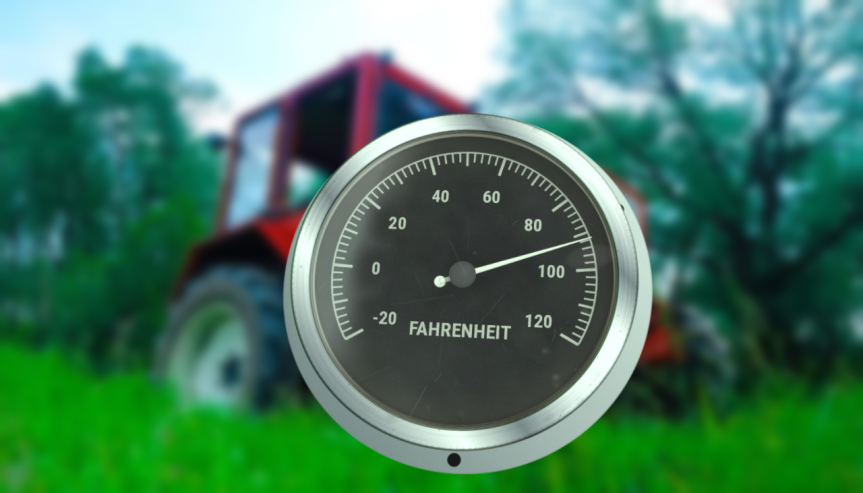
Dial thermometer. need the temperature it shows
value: 92 °F
